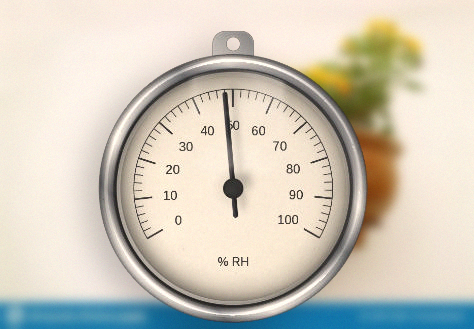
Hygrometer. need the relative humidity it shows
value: 48 %
